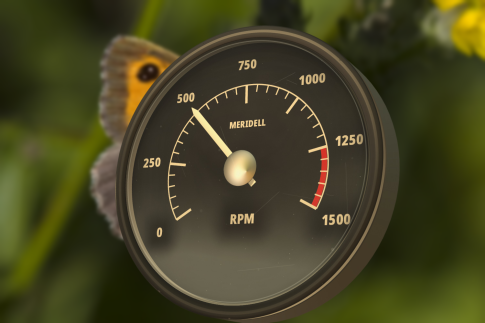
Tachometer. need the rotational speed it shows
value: 500 rpm
